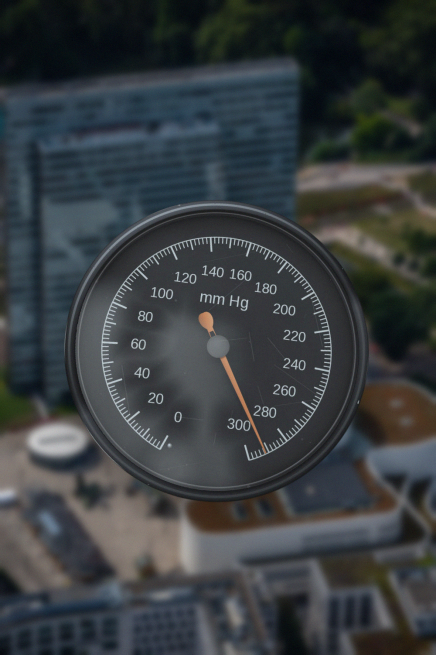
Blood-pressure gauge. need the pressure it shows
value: 292 mmHg
